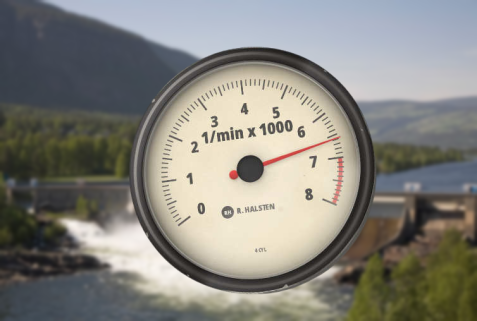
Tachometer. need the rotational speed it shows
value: 6600 rpm
